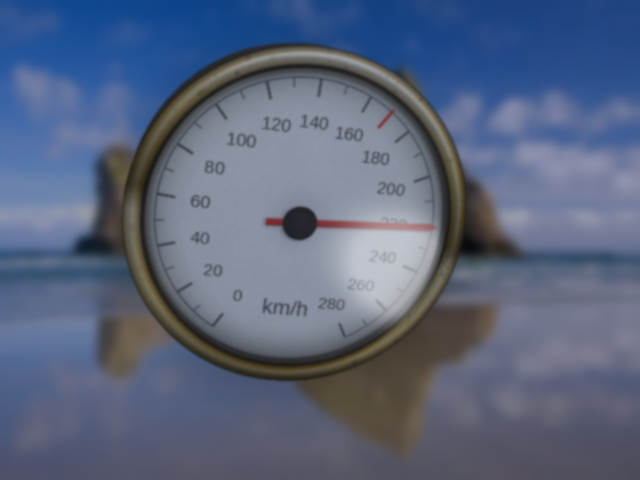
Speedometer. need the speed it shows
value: 220 km/h
